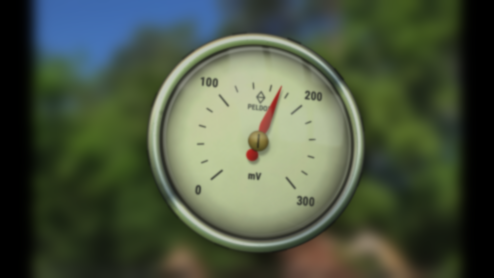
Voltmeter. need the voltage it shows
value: 170 mV
